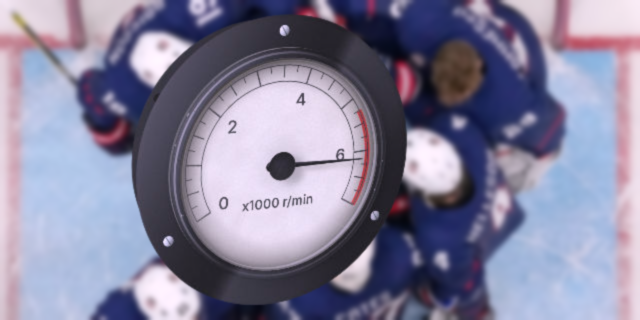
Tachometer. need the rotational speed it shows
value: 6125 rpm
